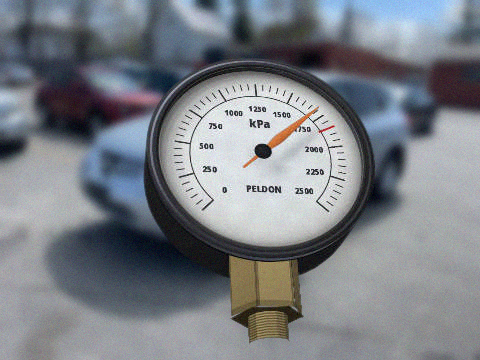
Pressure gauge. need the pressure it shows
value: 1700 kPa
